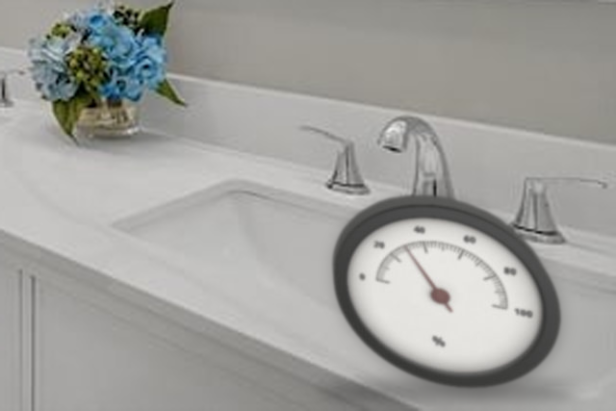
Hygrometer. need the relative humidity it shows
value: 30 %
